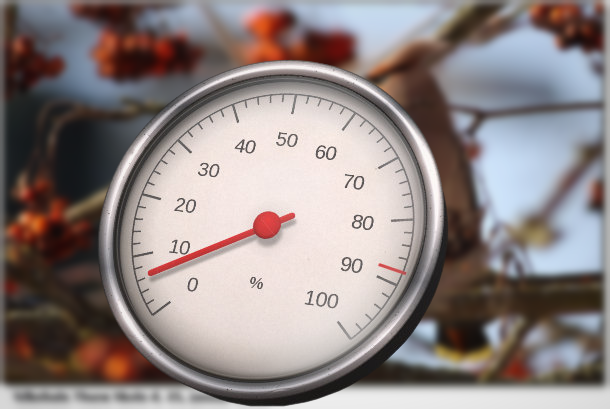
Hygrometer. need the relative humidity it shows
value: 6 %
